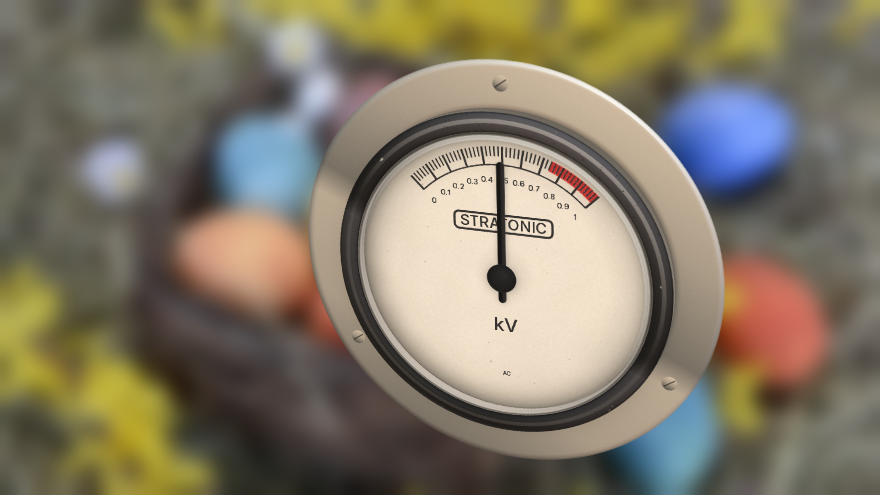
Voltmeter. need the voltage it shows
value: 0.5 kV
